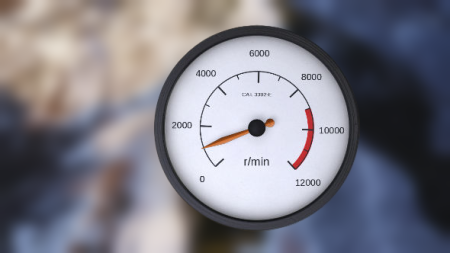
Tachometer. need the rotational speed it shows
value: 1000 rpm
